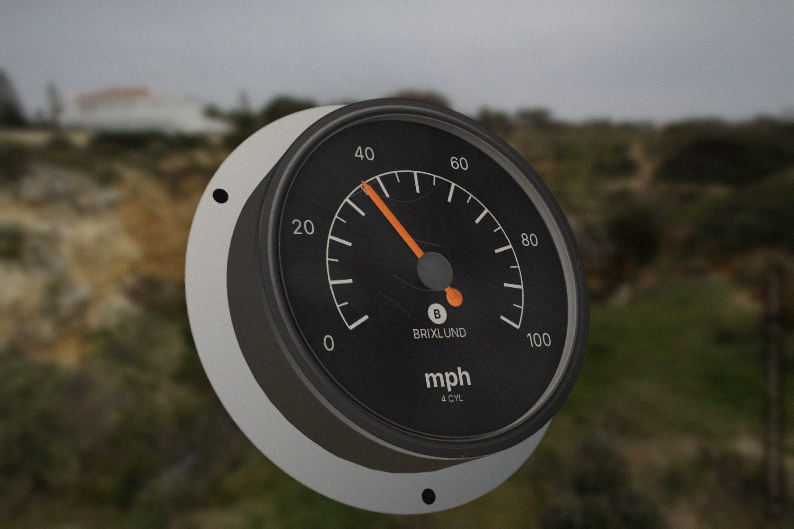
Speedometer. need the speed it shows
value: 35 mph
